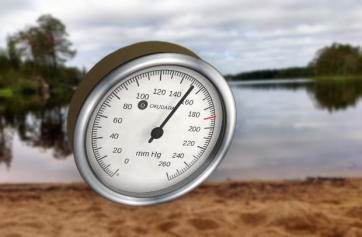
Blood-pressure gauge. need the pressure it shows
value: 150 mmHg
